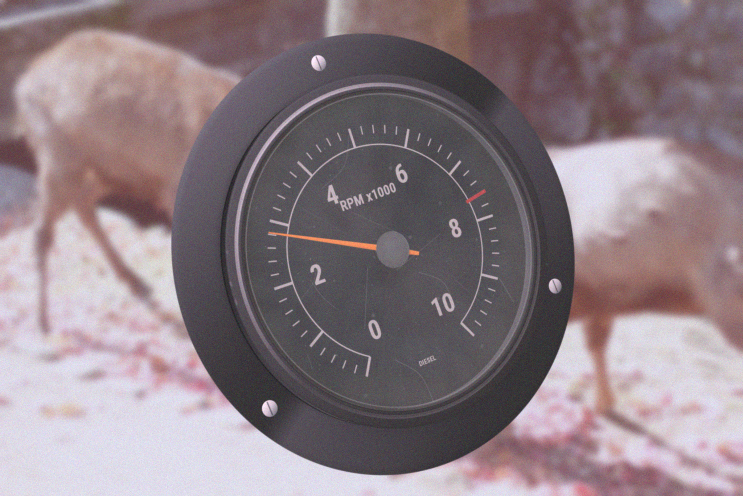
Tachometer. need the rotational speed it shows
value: 2800 rpm
